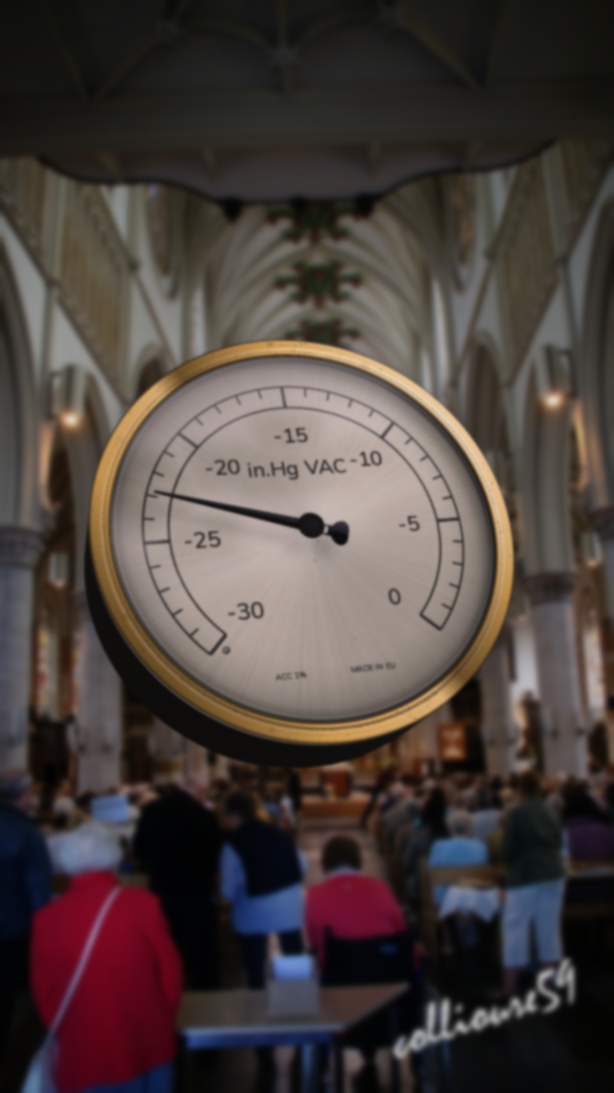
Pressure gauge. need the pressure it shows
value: -23 inHg
